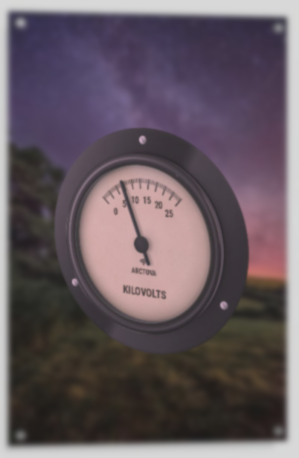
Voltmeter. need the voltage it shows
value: 7.5 kV
